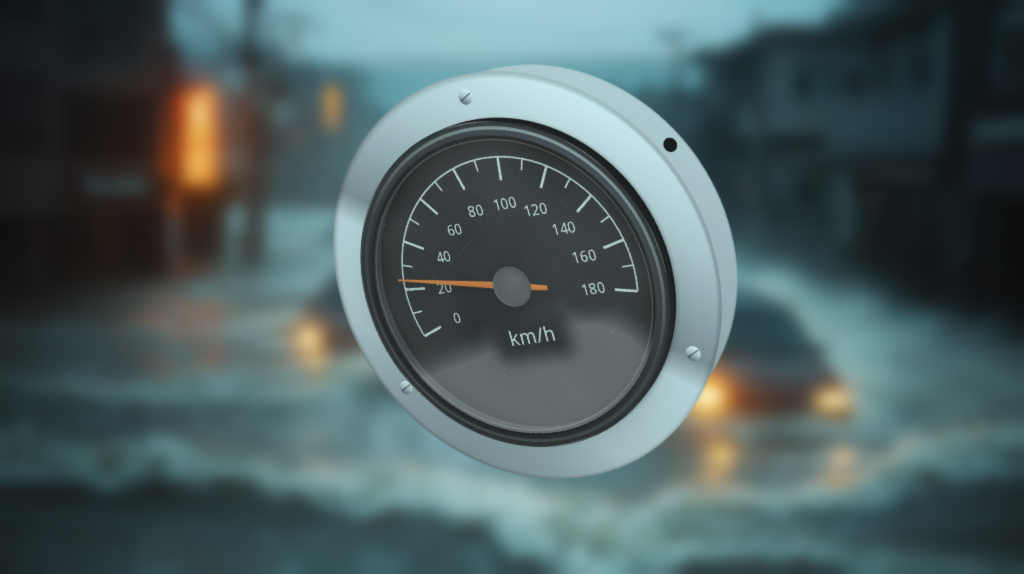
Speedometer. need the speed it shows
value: 25 km/h
